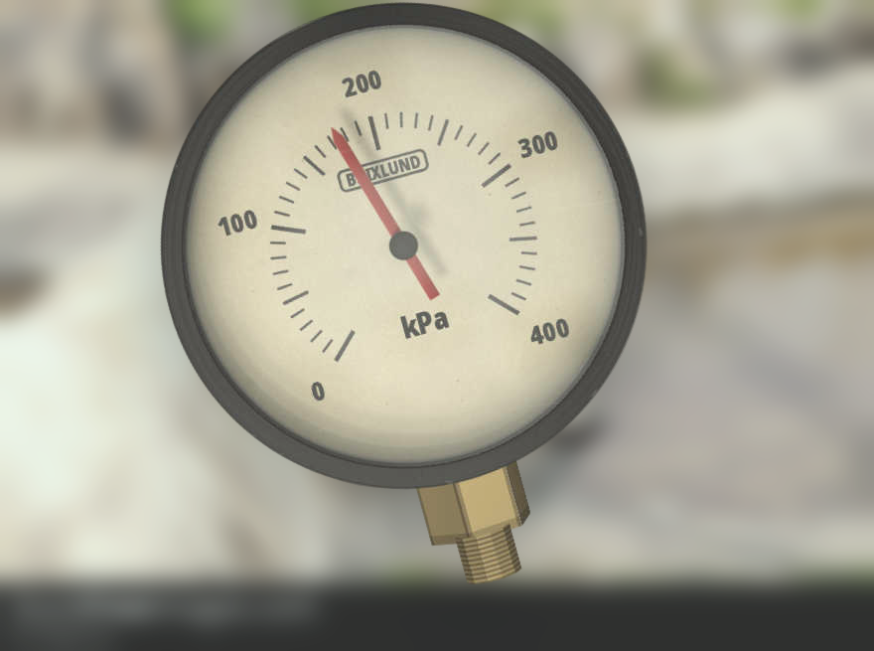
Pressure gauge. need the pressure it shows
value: 175 kPa
